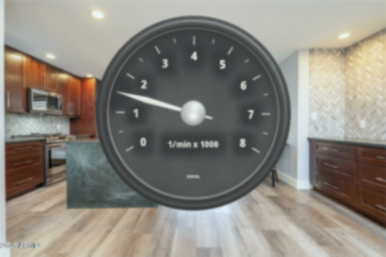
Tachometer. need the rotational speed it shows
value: 1500 rpm
